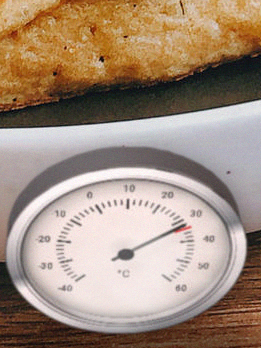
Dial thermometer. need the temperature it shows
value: 30 °C
